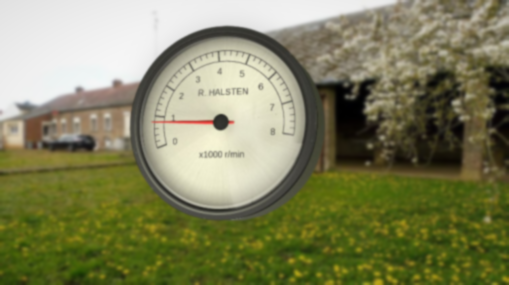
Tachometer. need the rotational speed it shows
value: 800 rpm
